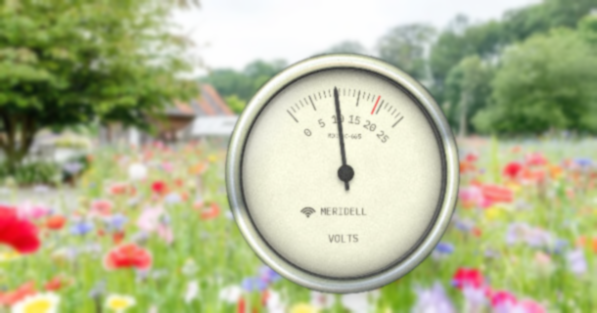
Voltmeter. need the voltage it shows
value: 10 V
